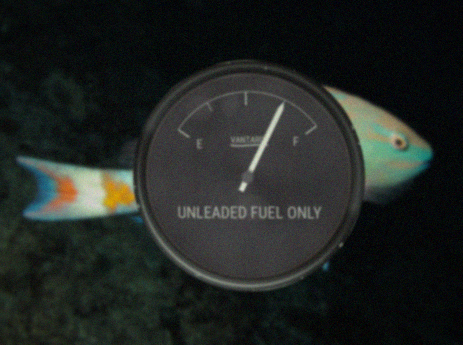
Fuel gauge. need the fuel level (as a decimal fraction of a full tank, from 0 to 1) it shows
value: 0.75
